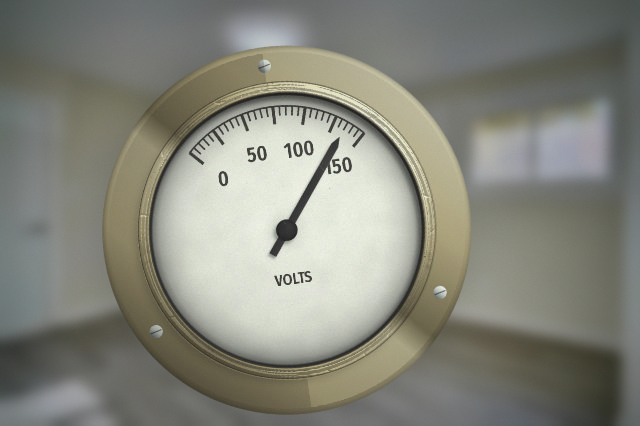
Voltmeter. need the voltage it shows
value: 135 V
